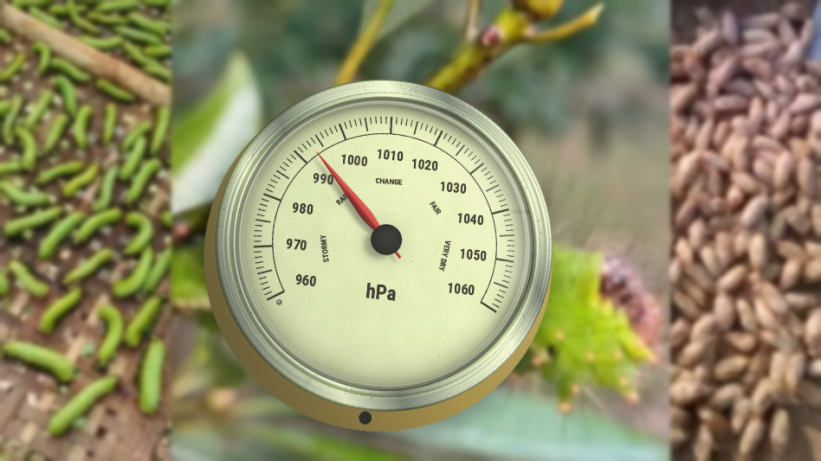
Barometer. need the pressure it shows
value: 993 hPa
